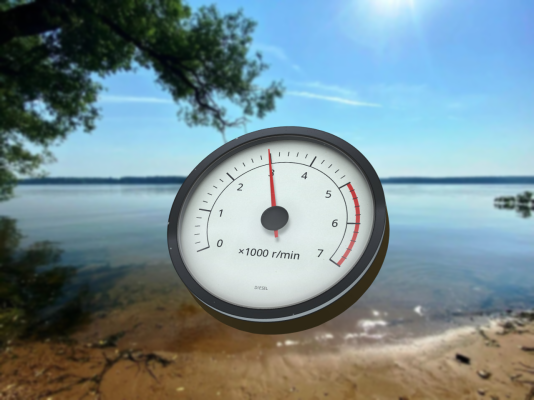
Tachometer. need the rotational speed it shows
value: 3000 rpm
